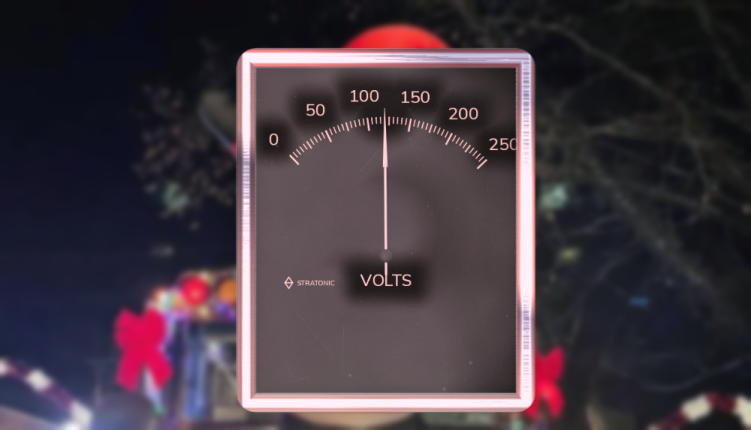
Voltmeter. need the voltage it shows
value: 120 V
